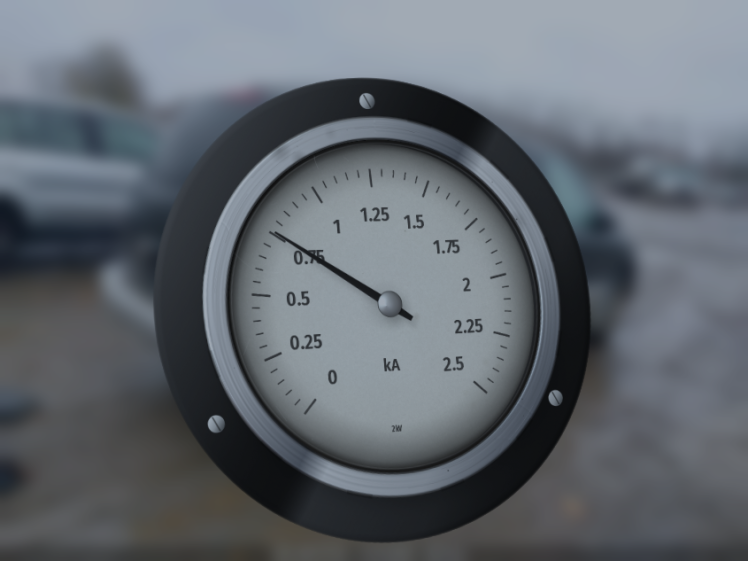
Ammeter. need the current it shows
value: 0.75 kA
